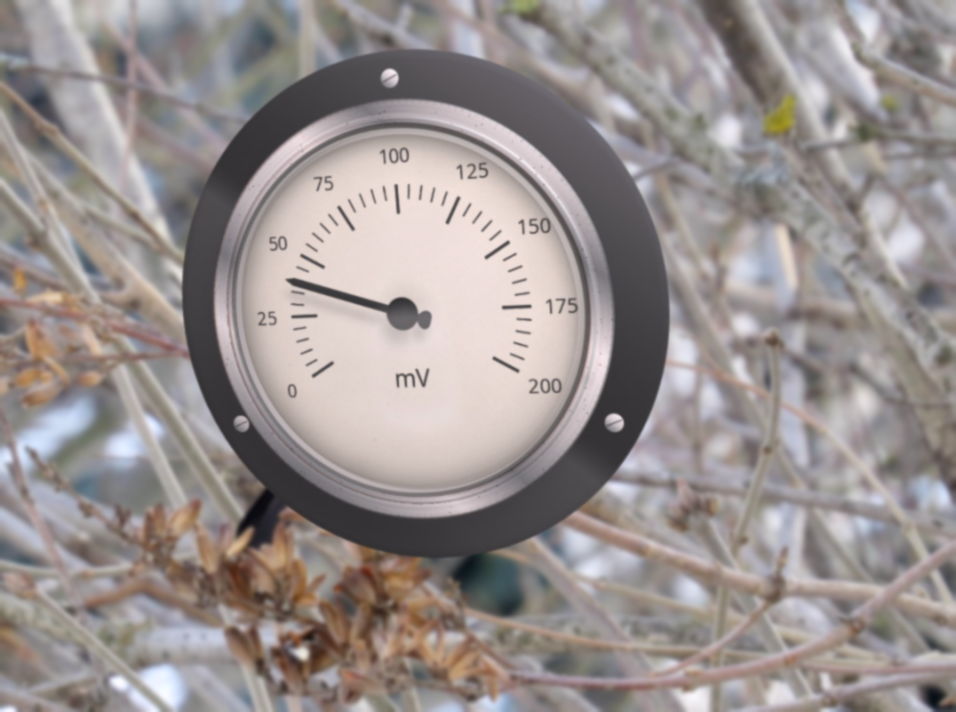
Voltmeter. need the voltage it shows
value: 40 mV
